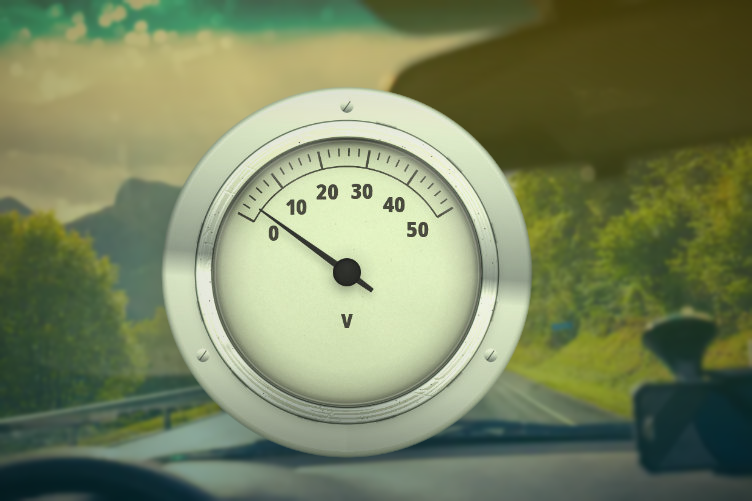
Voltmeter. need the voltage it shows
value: 3 V
